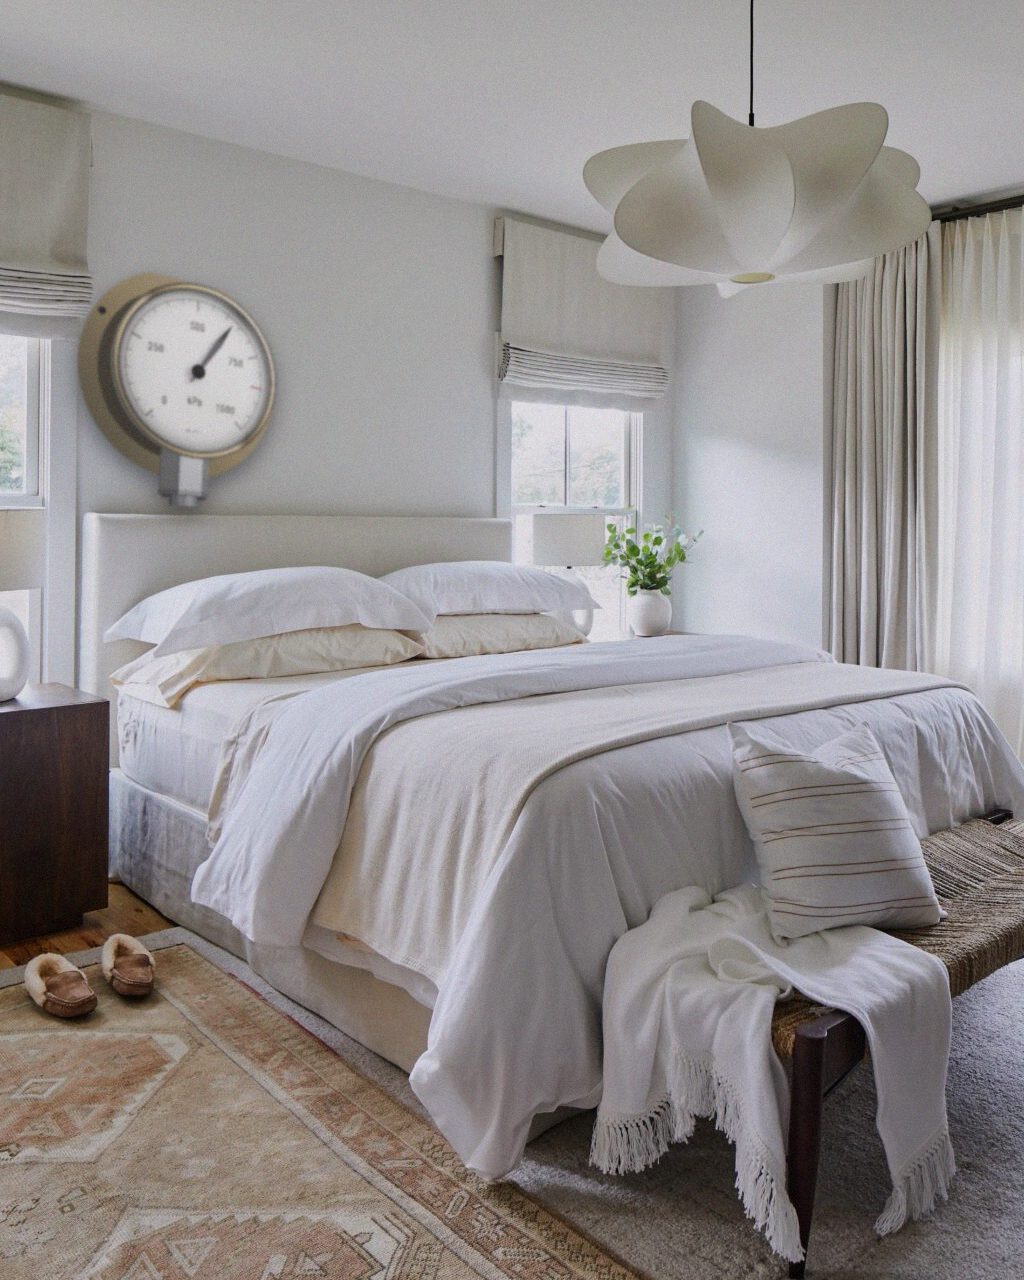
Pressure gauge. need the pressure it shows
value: 625 kPa
